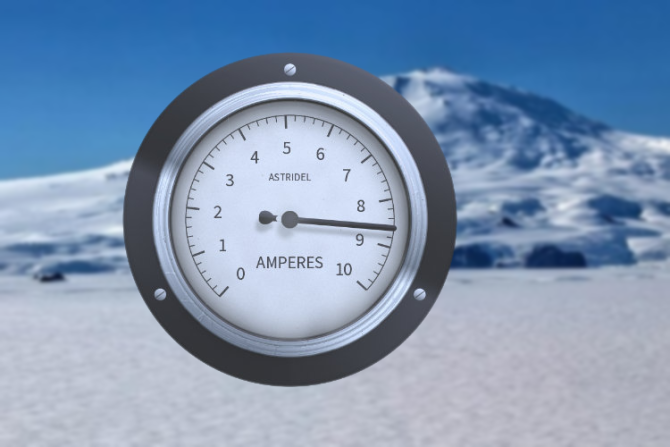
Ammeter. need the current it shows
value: 8.6 A
